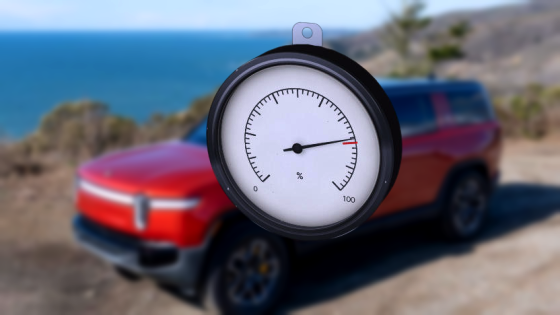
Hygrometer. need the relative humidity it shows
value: 78 %
